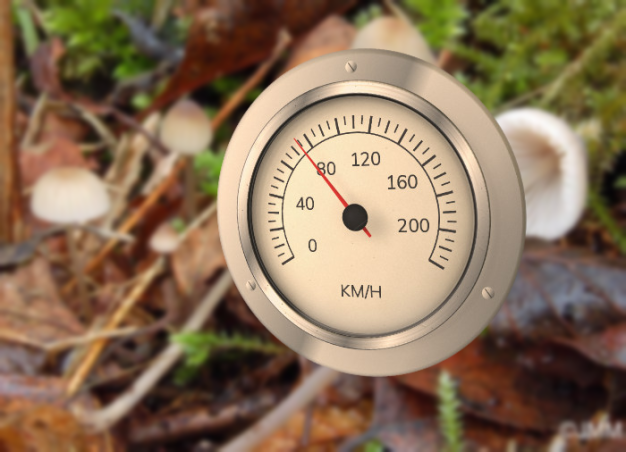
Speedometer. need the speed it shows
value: 75 km/h
